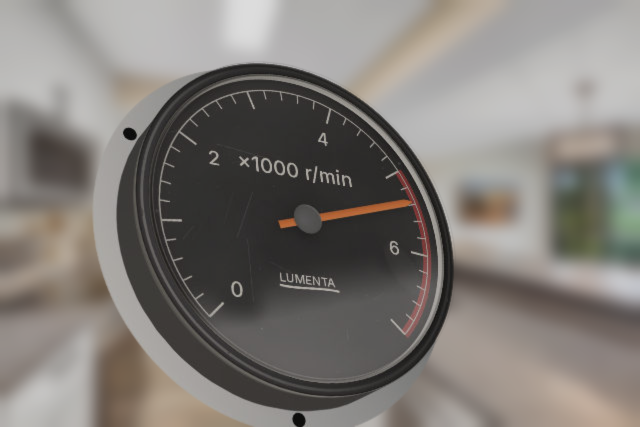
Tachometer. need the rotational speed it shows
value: 5400 rpm
